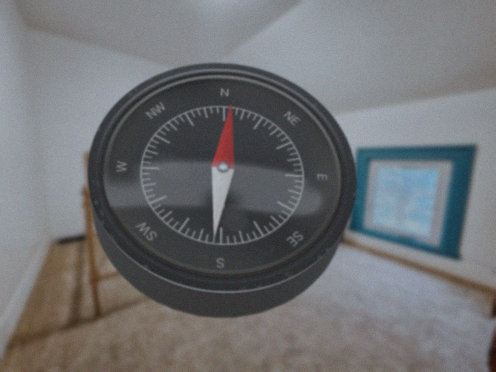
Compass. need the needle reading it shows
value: 5 °
